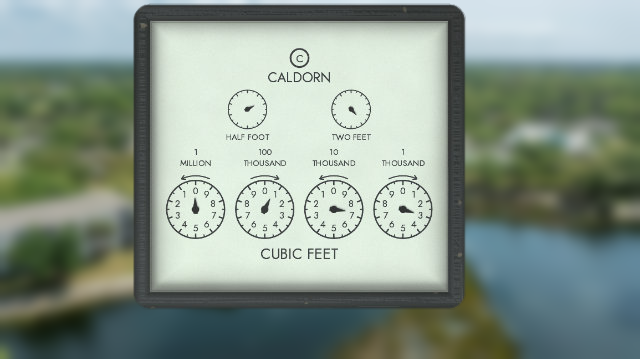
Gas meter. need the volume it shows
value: 7300 ft³
